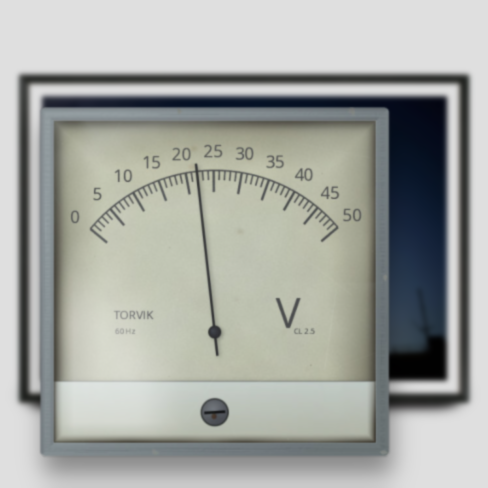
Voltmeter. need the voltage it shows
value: 22 V
